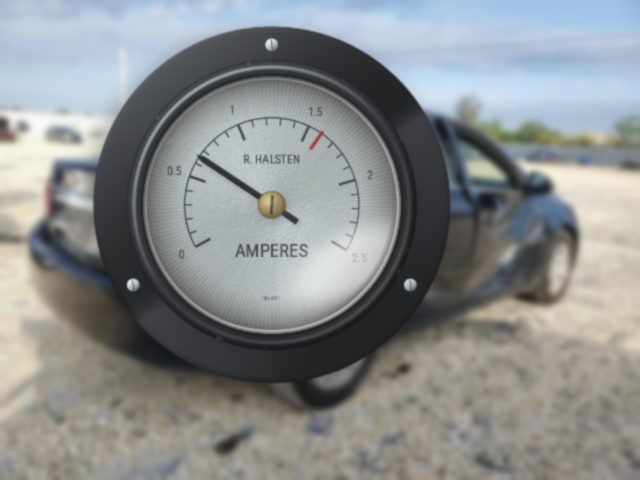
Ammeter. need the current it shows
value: 0.65 A
